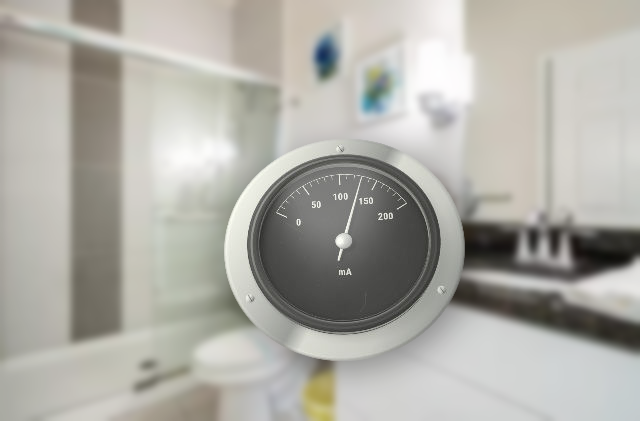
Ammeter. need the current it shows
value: 130 mA
